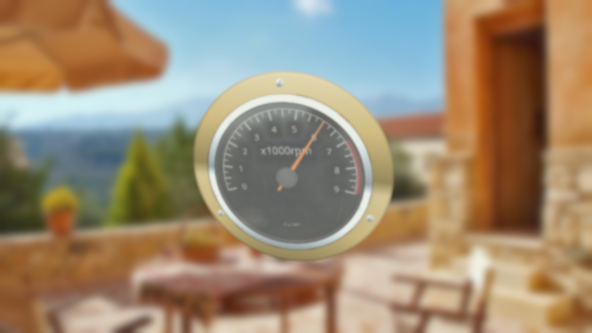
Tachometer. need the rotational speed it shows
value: 6000 rpm
